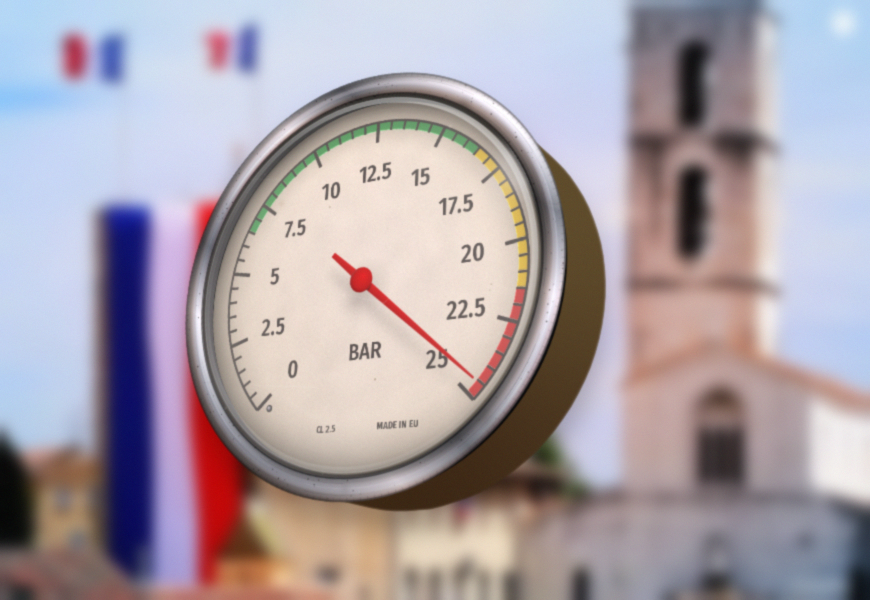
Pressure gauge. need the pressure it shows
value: 24.5 bar
